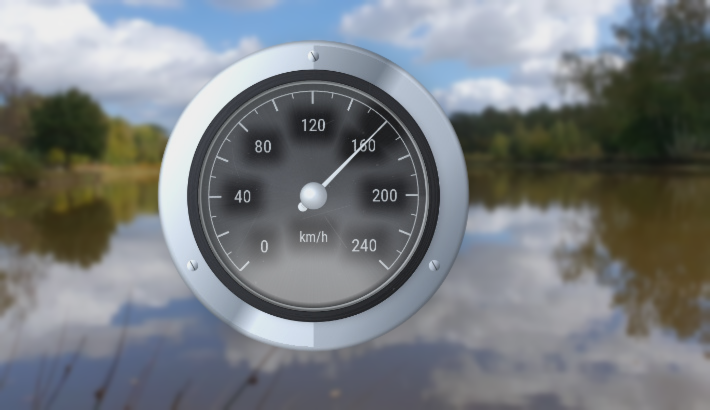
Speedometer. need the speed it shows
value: 160 km/h
